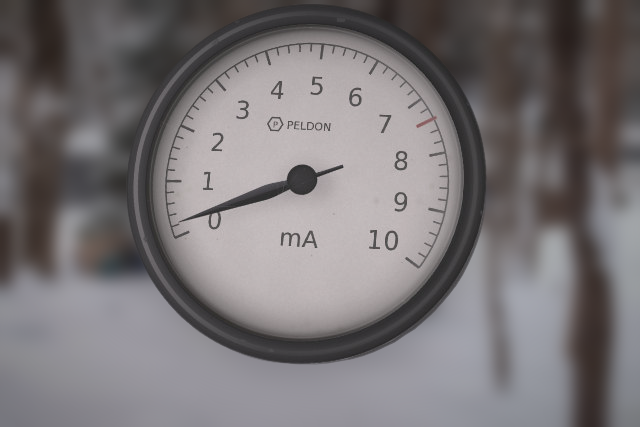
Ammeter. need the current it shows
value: 0.2 mA
